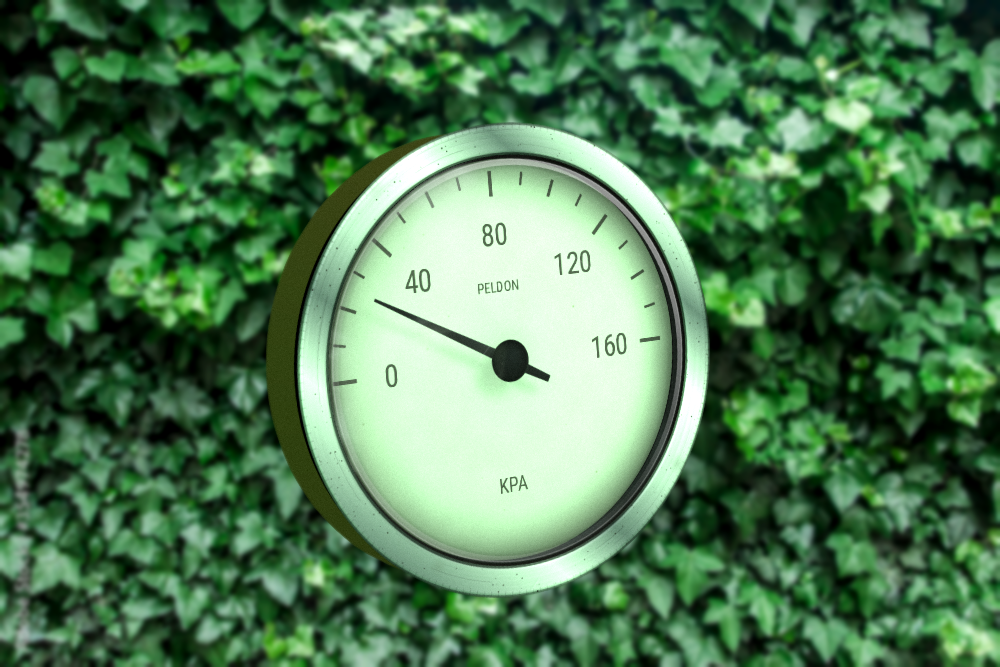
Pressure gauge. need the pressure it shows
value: 25 kPa
